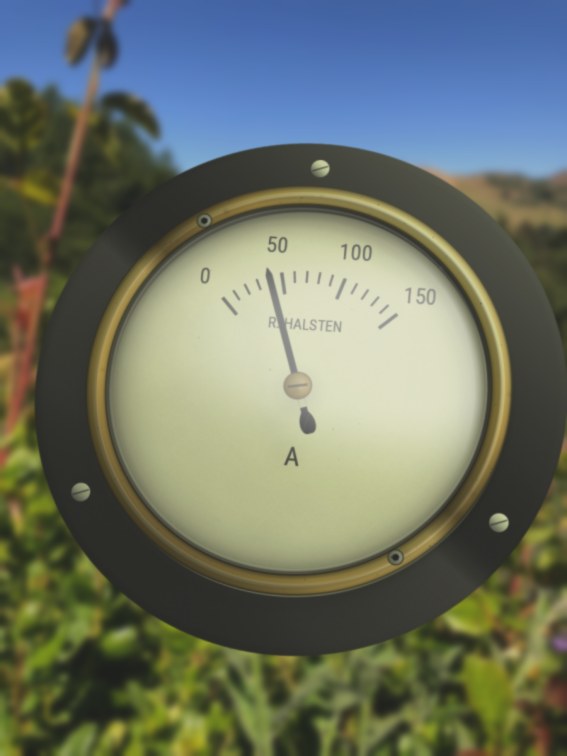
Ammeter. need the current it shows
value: 40 A
